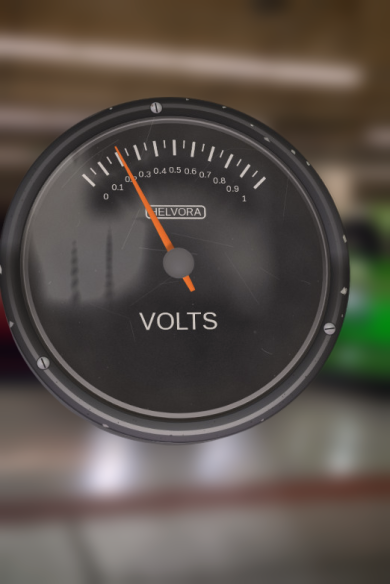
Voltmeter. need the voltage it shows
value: 0.2 V
